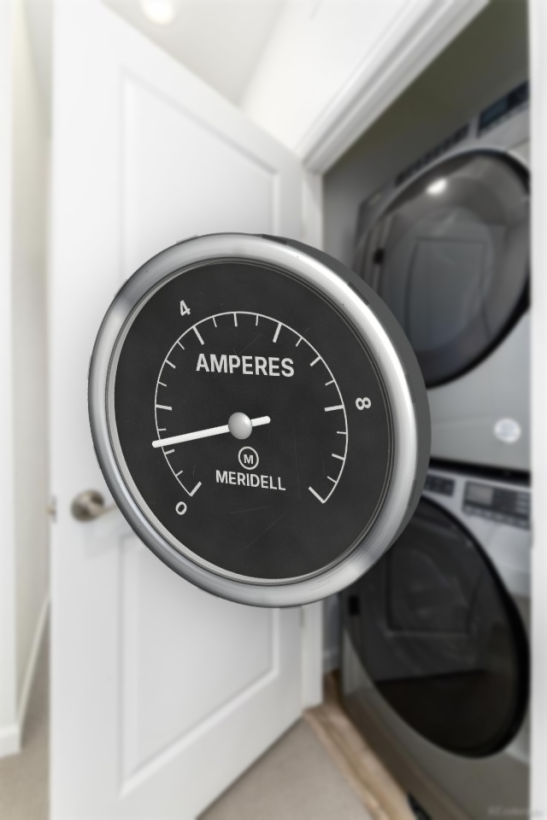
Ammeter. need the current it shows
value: 1.25 A
